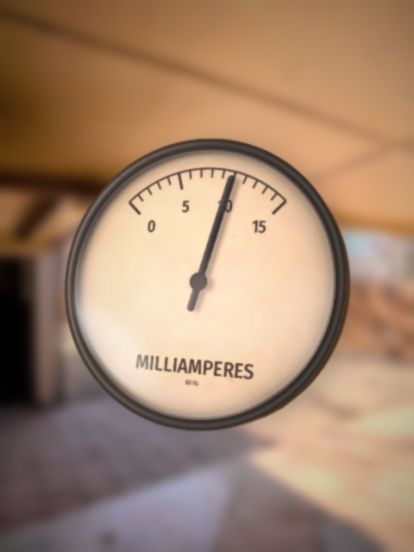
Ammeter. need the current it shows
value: 10 mA
